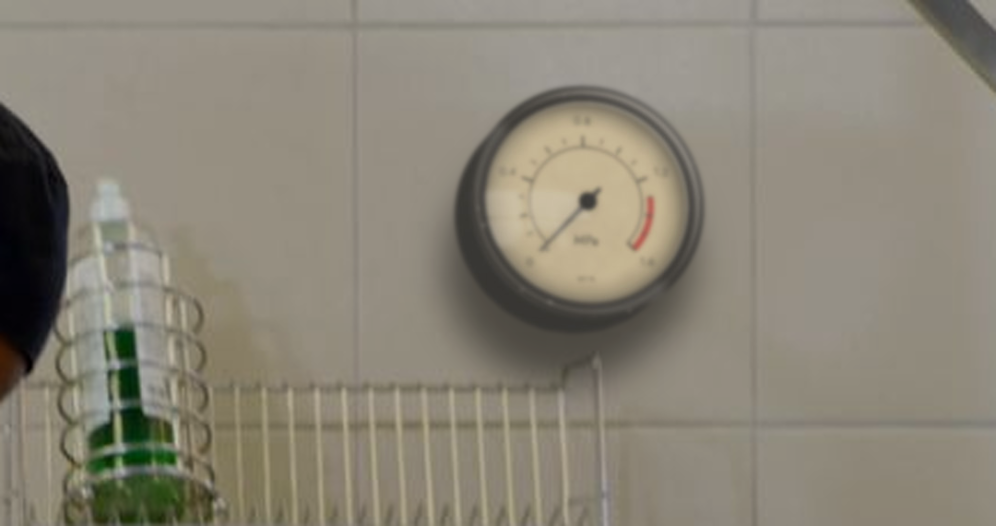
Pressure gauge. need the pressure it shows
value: 0 MPa
